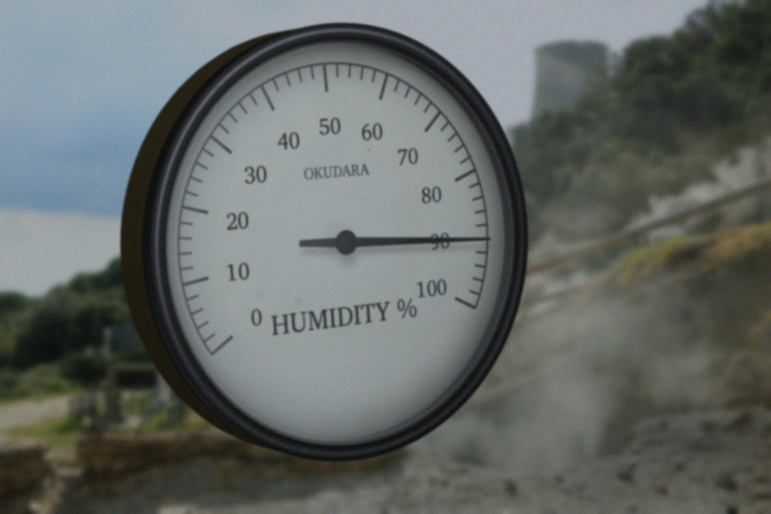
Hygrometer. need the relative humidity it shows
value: 90 %
